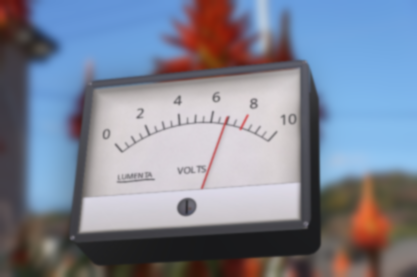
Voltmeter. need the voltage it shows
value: 7 V
